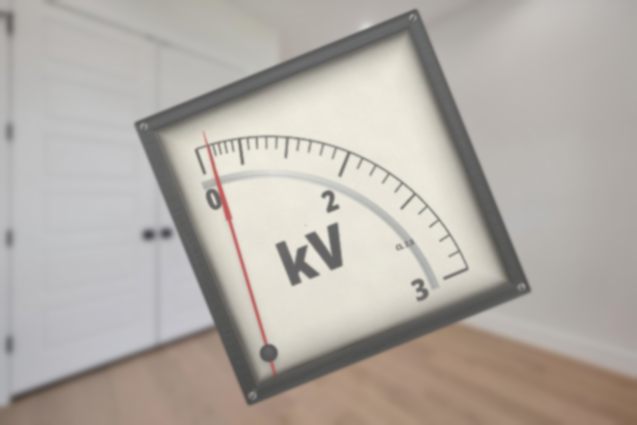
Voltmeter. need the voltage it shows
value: 0.5 kV
